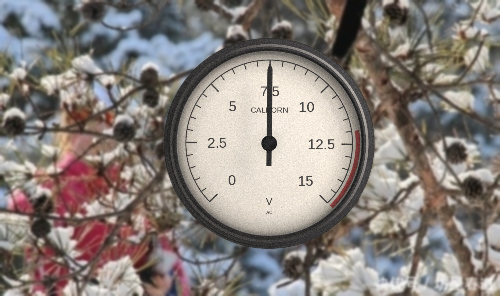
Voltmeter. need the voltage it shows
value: 7.5 V
